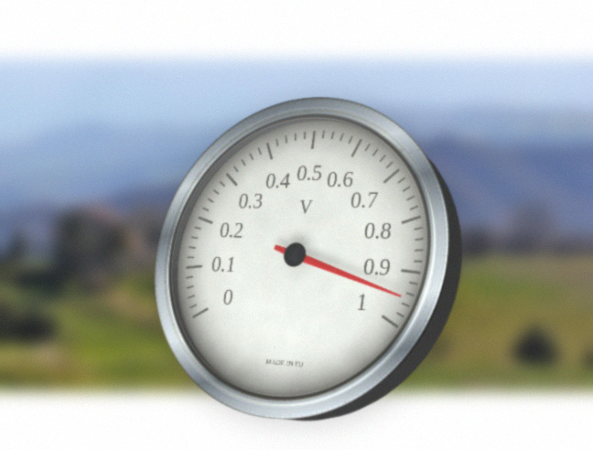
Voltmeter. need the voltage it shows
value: 0.95 V
